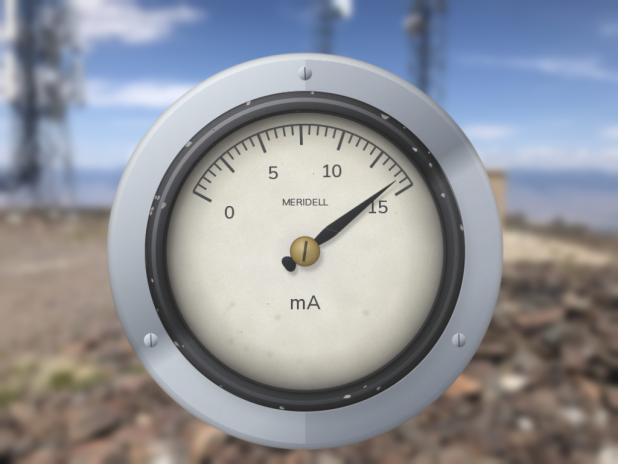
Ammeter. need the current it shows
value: 14.25 mA
